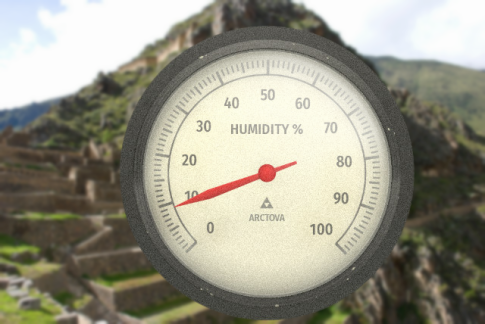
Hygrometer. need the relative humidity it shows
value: 9 %
